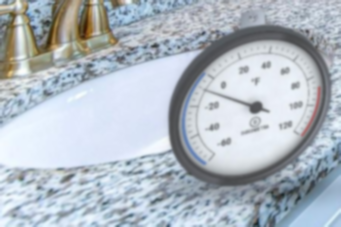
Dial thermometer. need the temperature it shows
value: -8 °F
